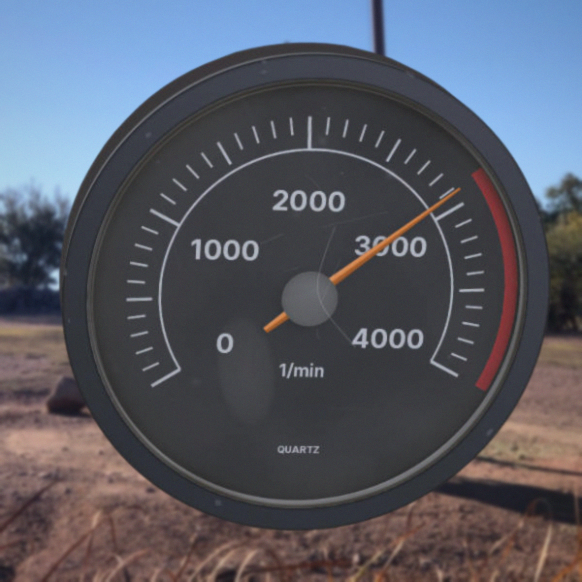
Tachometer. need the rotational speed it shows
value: 2900 rpm
